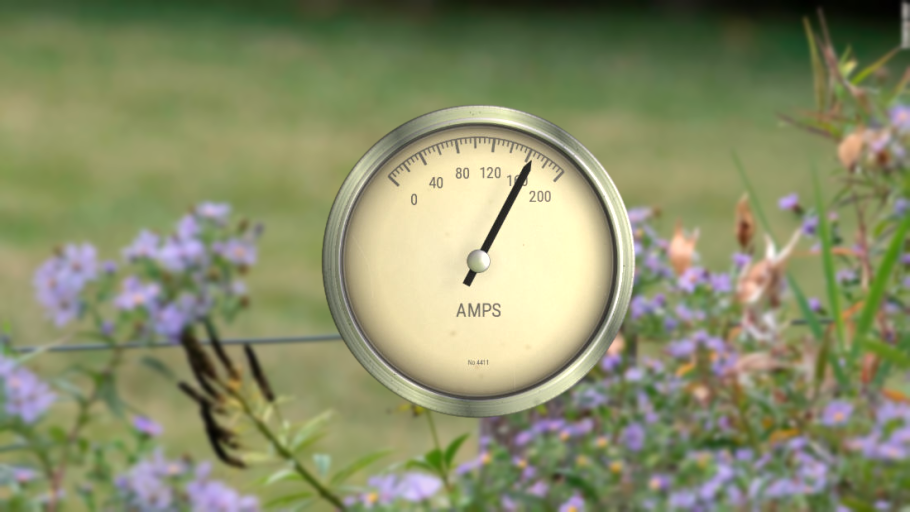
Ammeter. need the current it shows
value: 165 A
